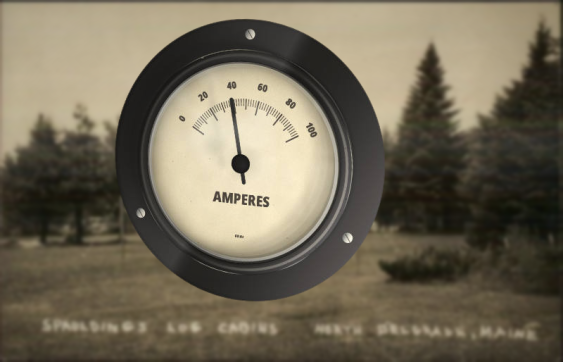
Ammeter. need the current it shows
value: 40 A
